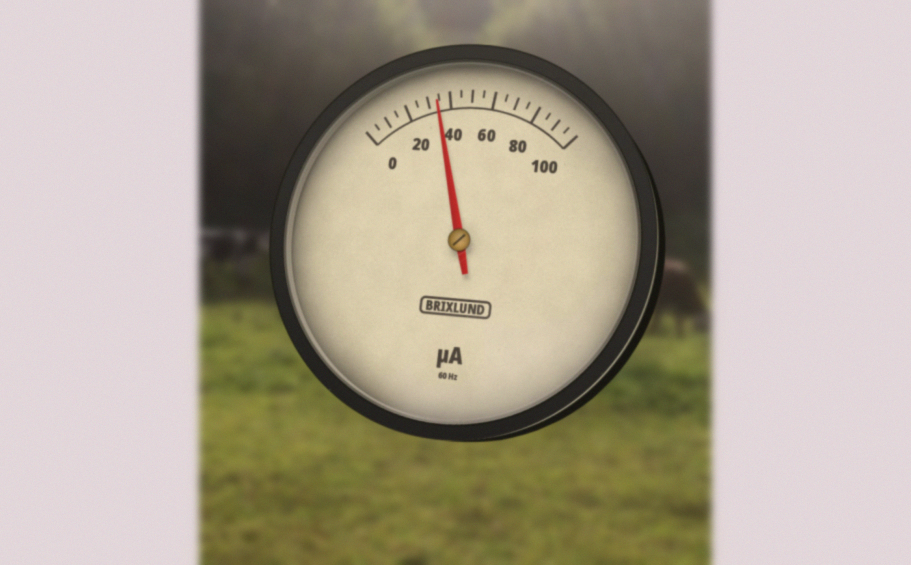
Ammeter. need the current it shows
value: 35 µA
